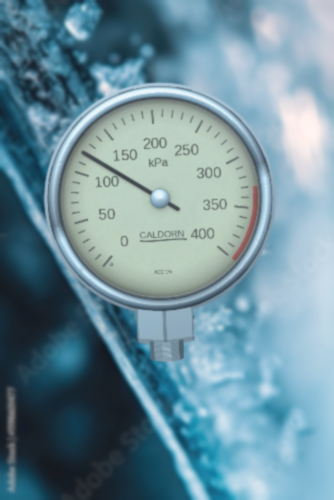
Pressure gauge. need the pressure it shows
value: 120 kPa
